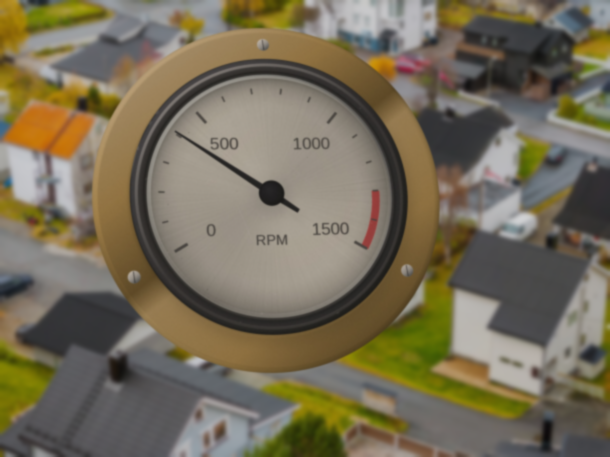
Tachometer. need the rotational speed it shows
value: 400 rpm
